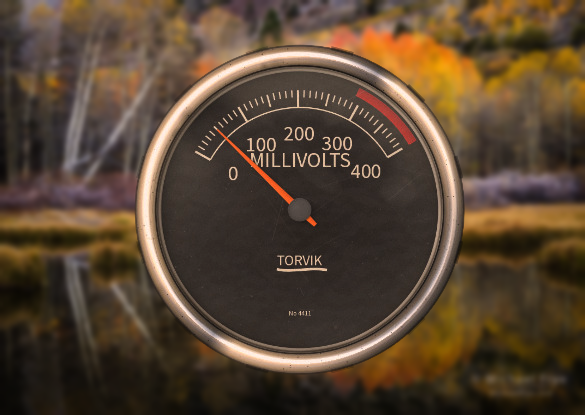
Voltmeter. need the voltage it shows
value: 50 mV
